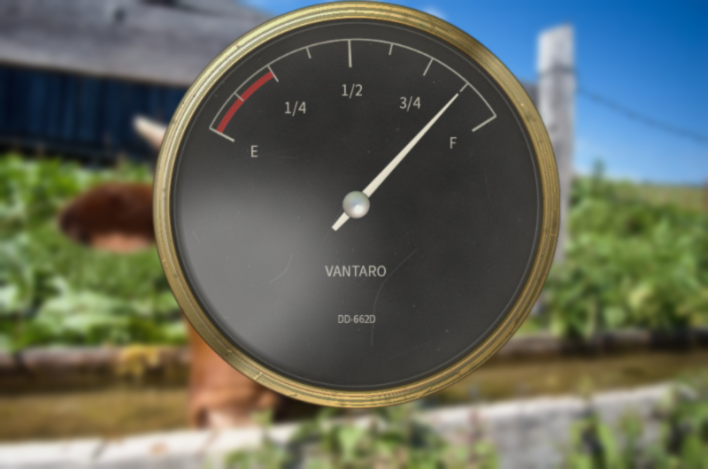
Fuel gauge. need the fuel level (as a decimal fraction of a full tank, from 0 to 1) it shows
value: 0.875
